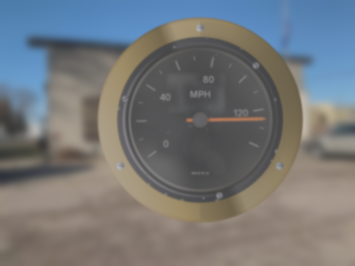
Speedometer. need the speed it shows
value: 125 mph
